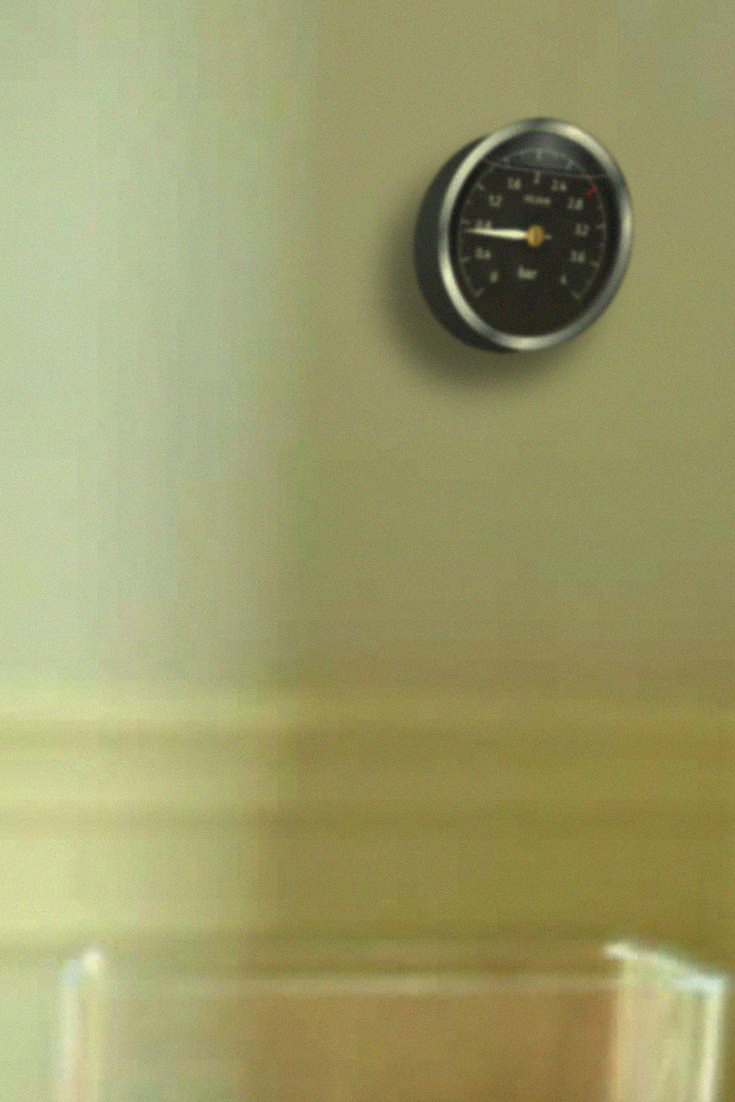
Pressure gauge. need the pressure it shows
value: 0.7 bar
